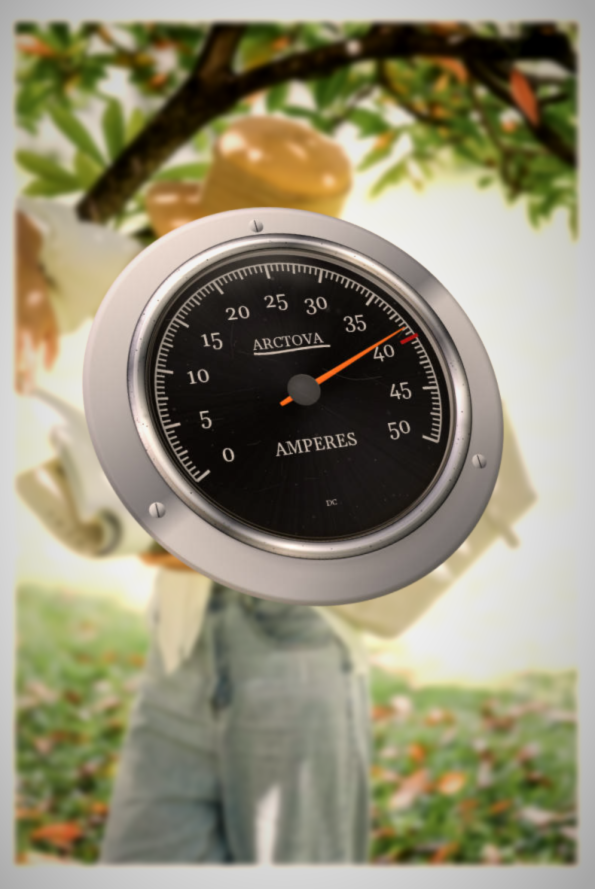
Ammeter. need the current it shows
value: 39 A
